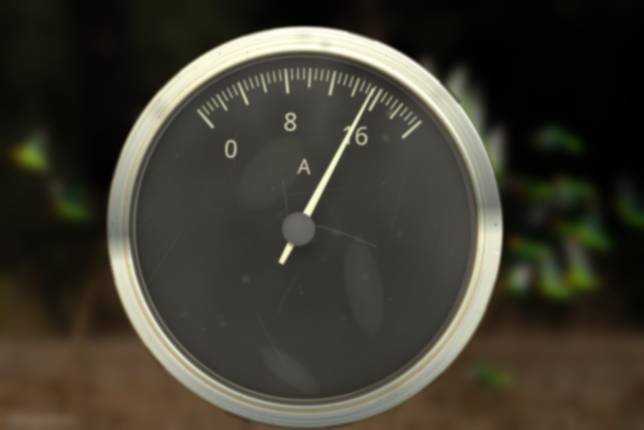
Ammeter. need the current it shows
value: 15.5 A
